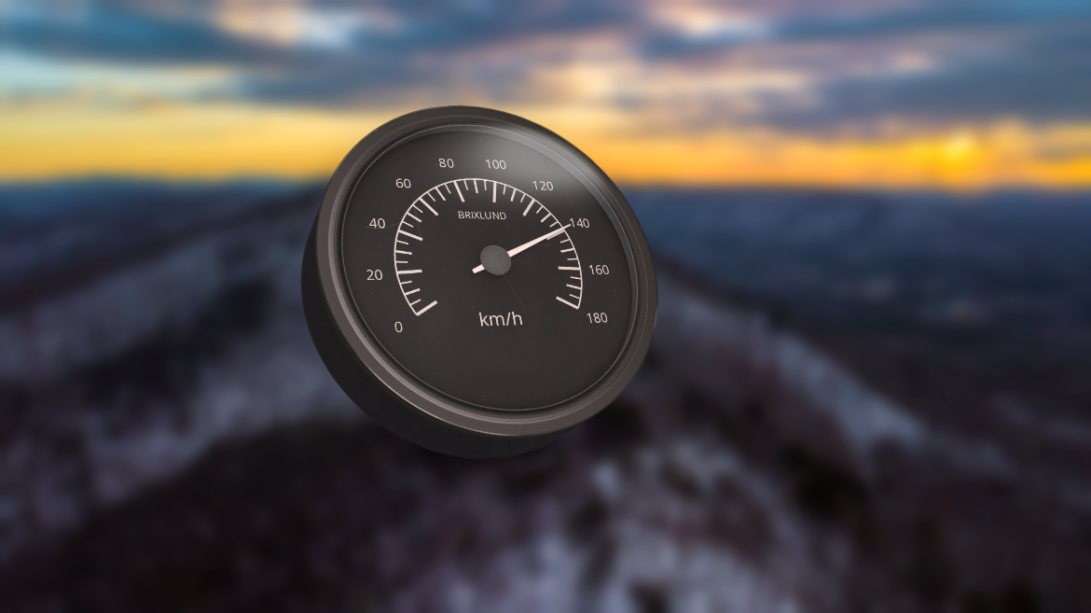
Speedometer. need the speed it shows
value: 140 km/h
